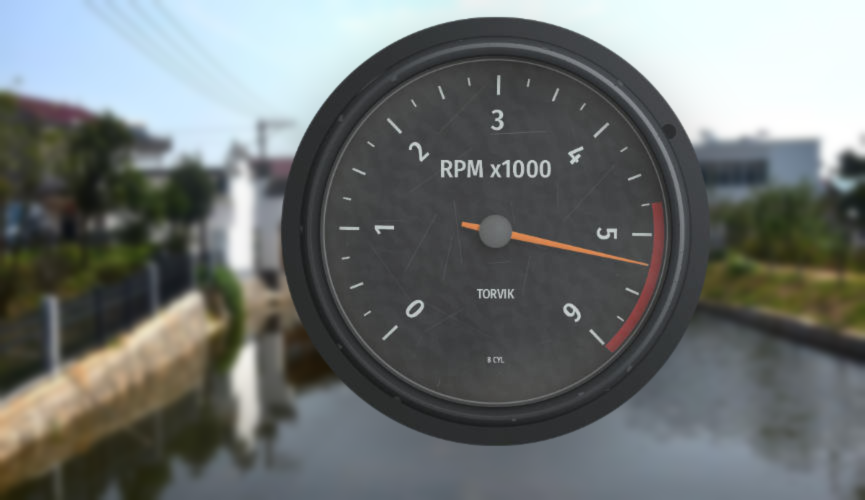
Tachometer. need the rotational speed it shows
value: 5250 rpm
